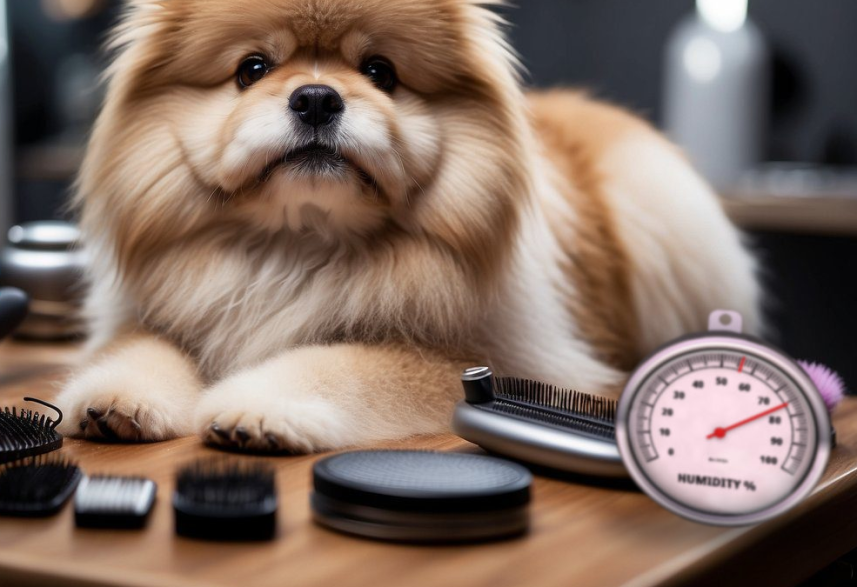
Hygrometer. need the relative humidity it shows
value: 75 %
